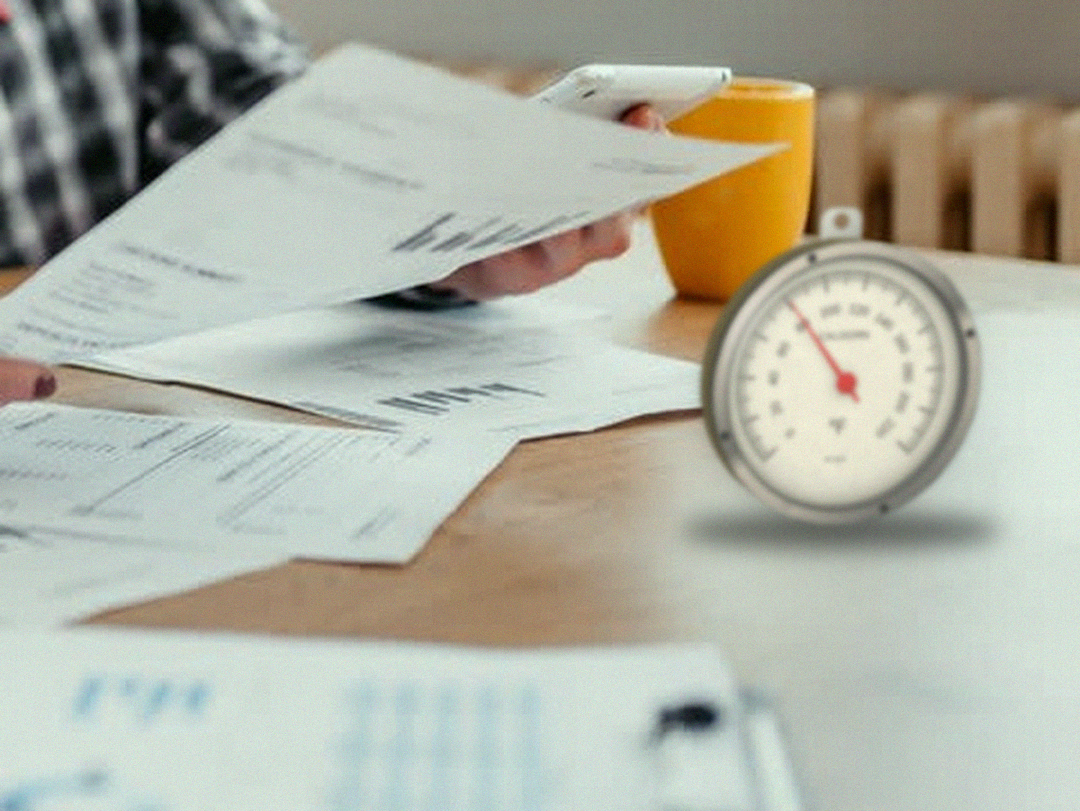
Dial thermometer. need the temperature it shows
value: 80 °F
